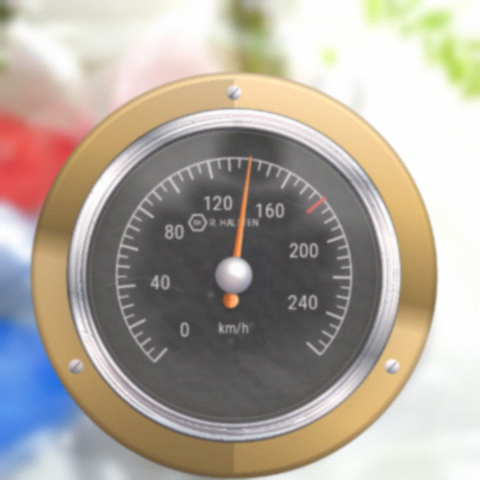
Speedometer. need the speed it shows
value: 140 km/h
